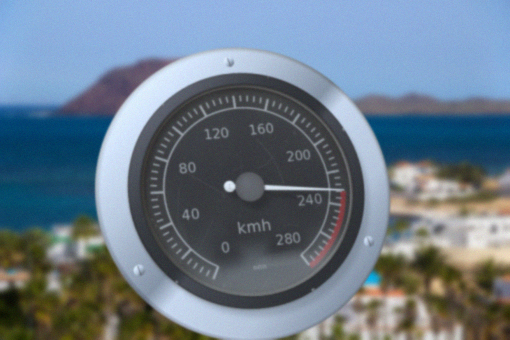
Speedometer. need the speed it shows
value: 232 km/h
